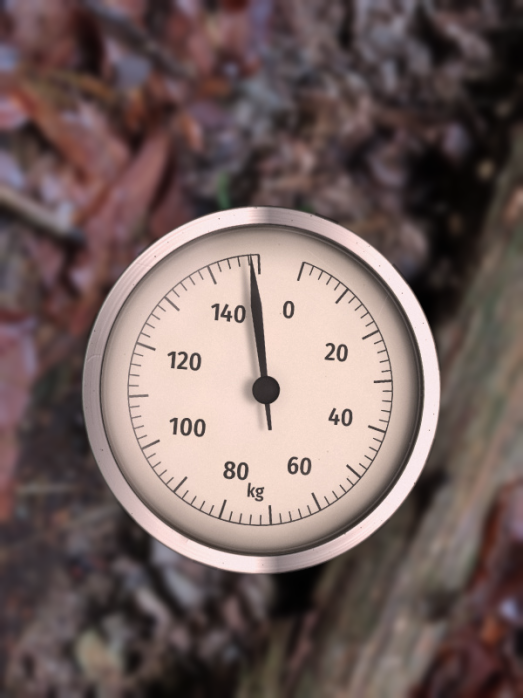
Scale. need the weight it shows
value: 148 kg
